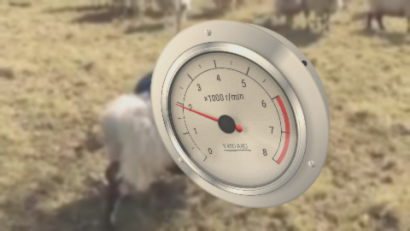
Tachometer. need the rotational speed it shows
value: 2000 rpm
